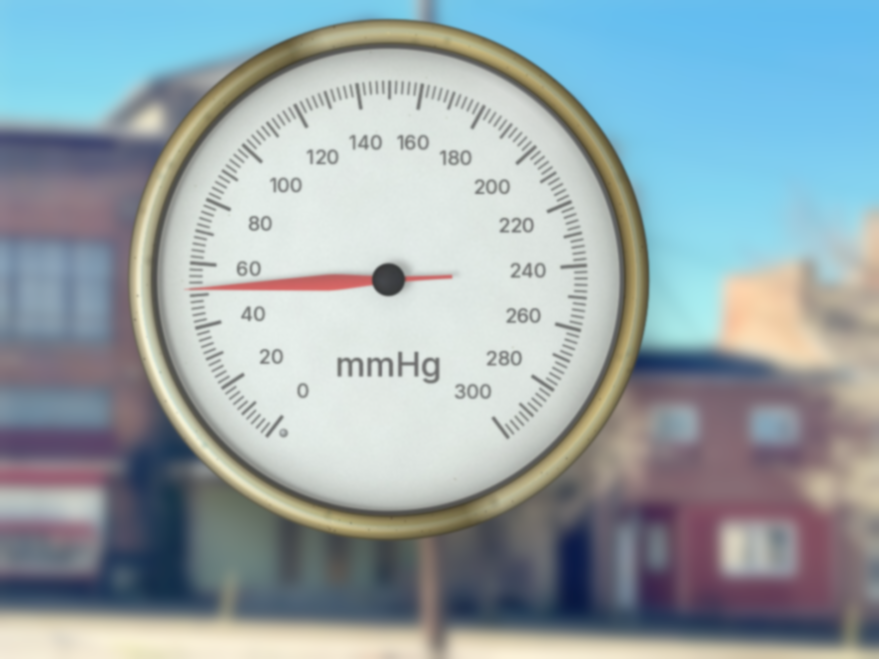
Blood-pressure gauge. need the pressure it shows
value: 52 mmHg
